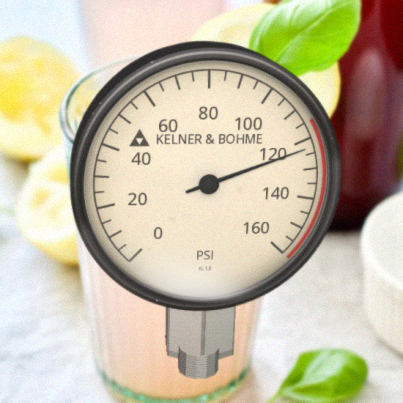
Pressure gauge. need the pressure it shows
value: 122.5 psi
